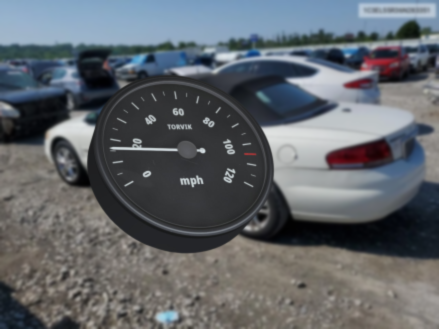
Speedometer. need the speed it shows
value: 15 mph
